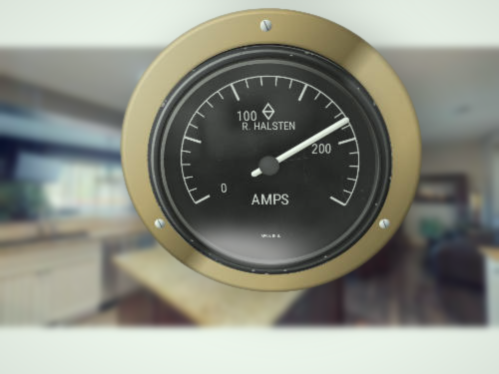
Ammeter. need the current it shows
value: 185 A
